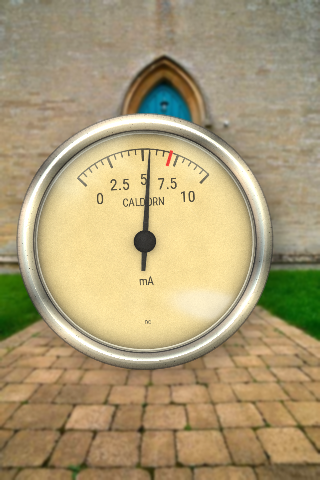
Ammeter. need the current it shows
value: 5.5 mA
